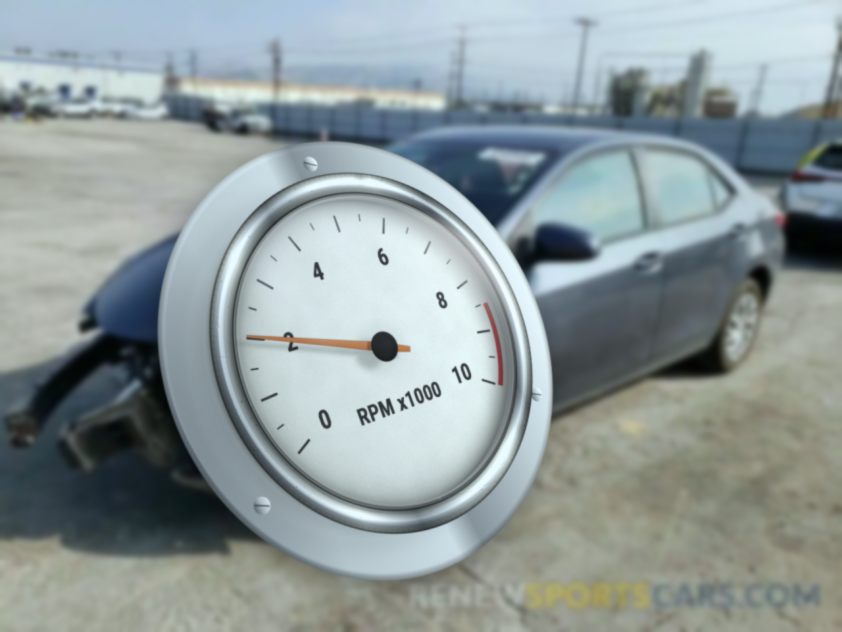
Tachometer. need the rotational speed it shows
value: 2000 rpm
